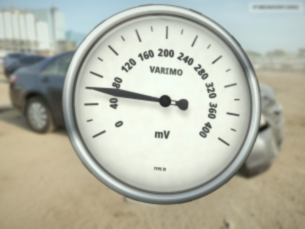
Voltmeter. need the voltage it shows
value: 60 mV
